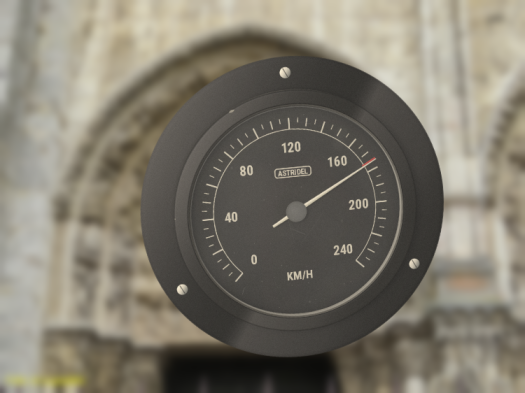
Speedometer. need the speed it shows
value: 175 km/h
